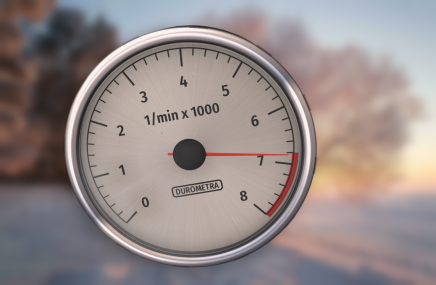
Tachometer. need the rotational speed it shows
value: 6800 rpm
